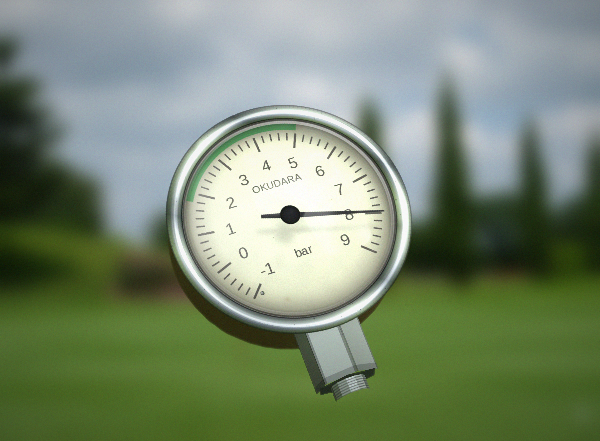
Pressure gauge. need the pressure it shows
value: 8 bar
